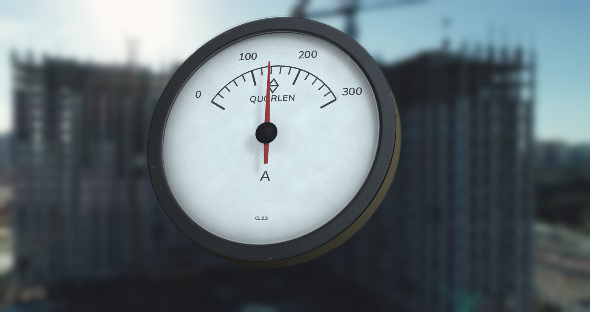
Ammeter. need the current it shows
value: 140 A
